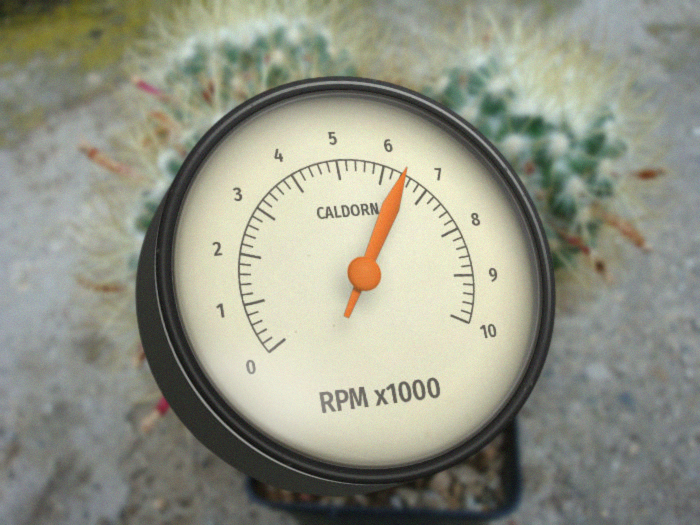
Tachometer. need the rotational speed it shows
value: 6400 rpm
